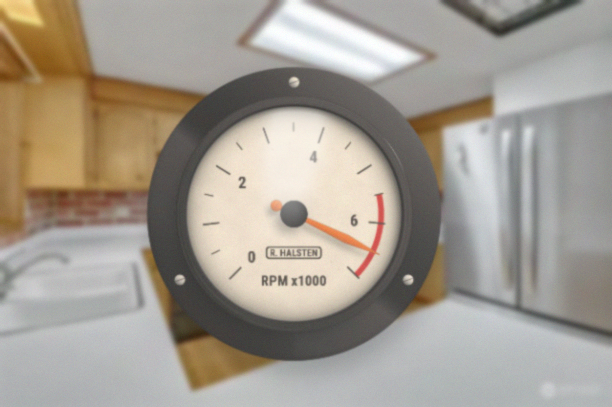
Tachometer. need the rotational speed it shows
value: 6500 rpm
